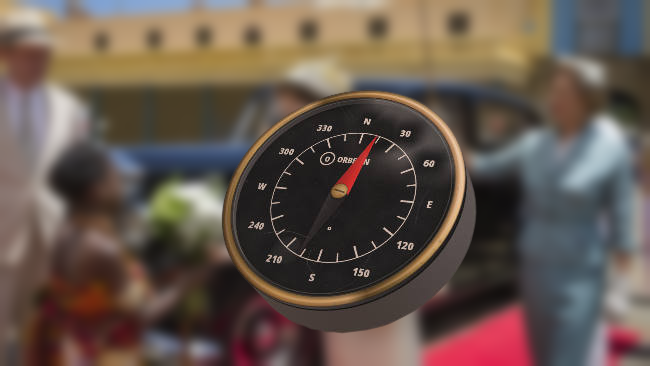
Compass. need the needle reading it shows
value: 15 °
